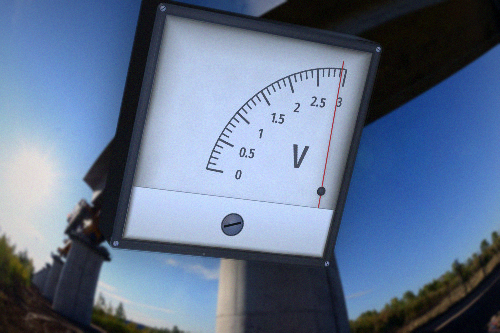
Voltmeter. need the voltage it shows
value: 2.9 V
